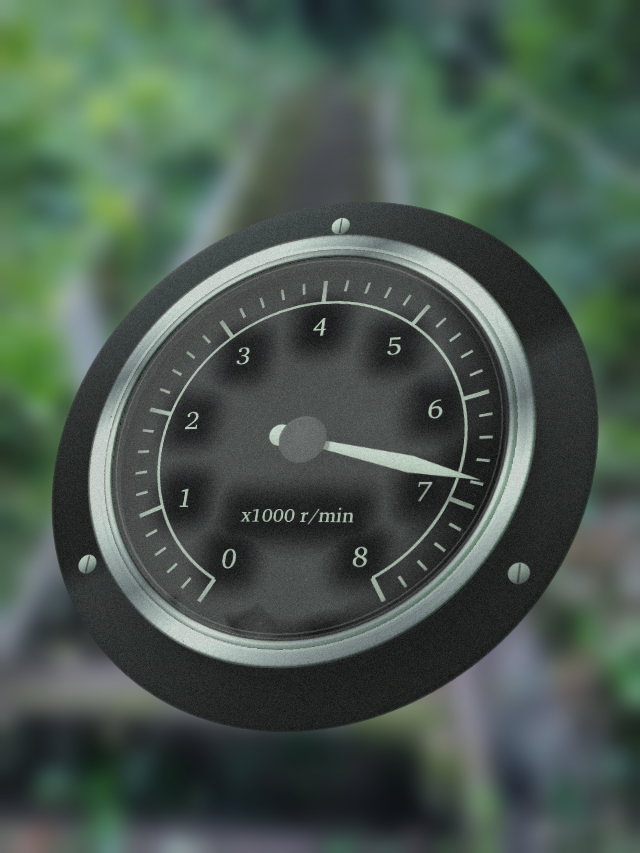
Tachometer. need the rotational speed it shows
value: 6800 rpm
